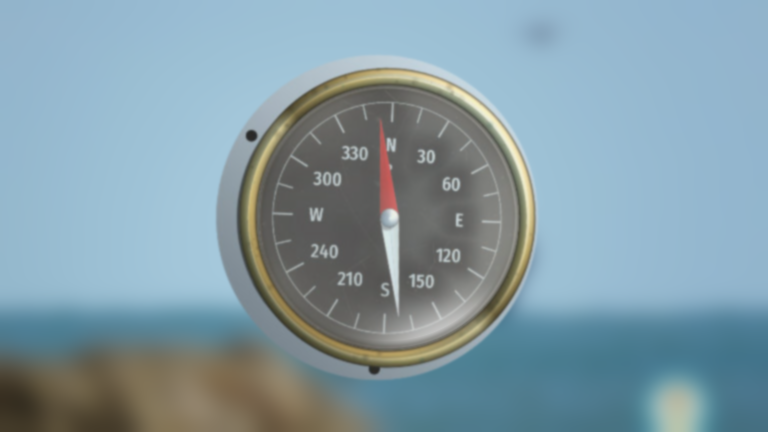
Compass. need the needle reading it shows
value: 352.5 °
